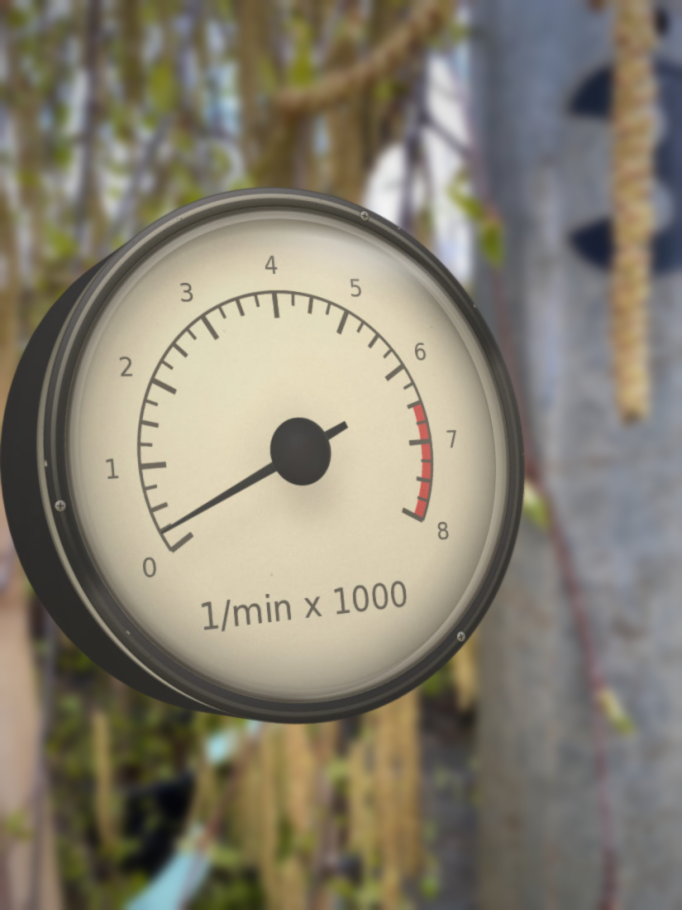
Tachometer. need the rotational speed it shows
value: 250 rpm
